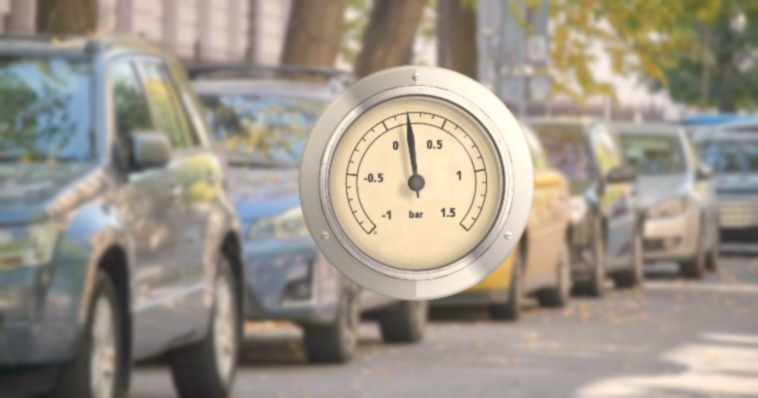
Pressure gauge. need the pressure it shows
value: 0.2 bar
